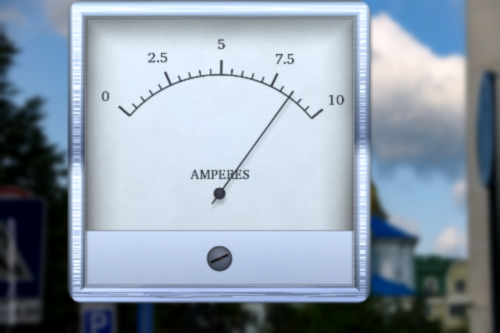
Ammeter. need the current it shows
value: 8.5 A
